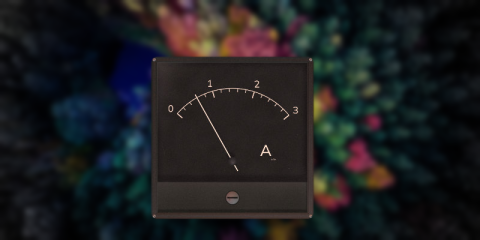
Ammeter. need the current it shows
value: 0.6 A
